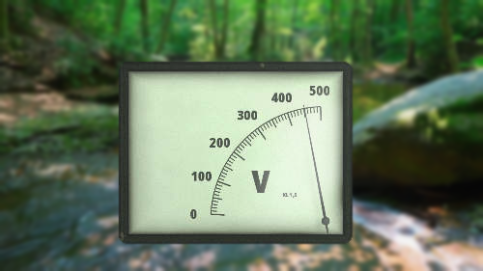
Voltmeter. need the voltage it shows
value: 450 V
